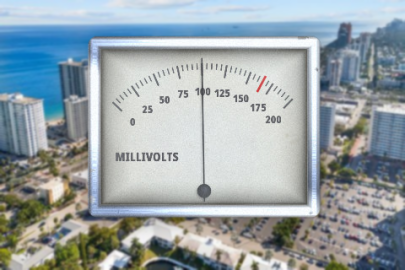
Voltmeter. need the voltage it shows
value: 100 mV
